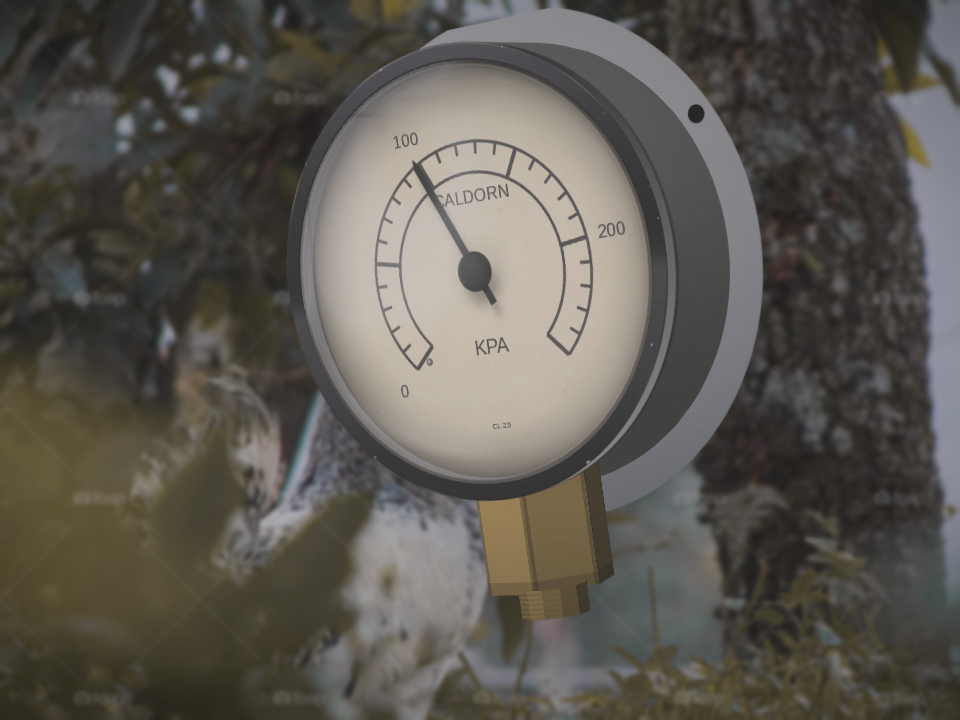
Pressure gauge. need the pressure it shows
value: 100 kPa
